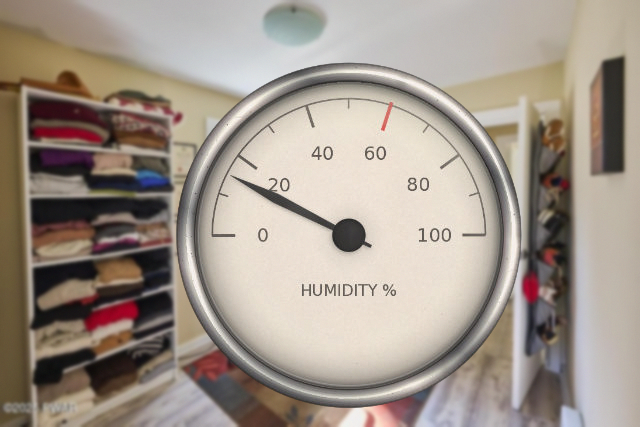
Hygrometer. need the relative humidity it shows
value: 15 %
